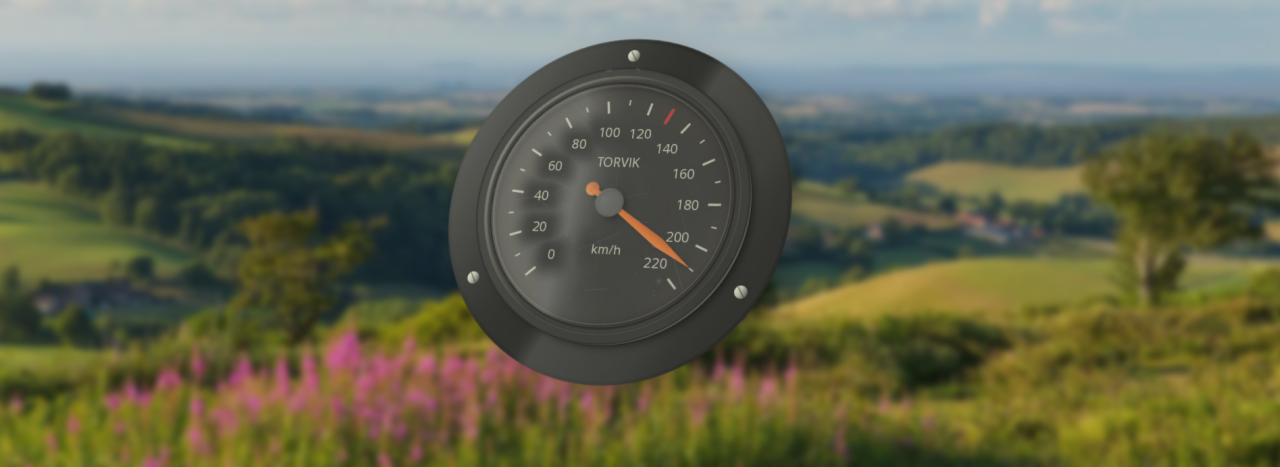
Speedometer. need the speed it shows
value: 210 km/h
